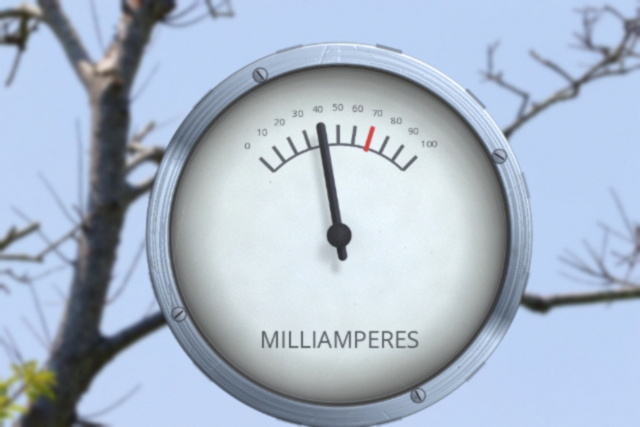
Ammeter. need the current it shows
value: 40 mA
